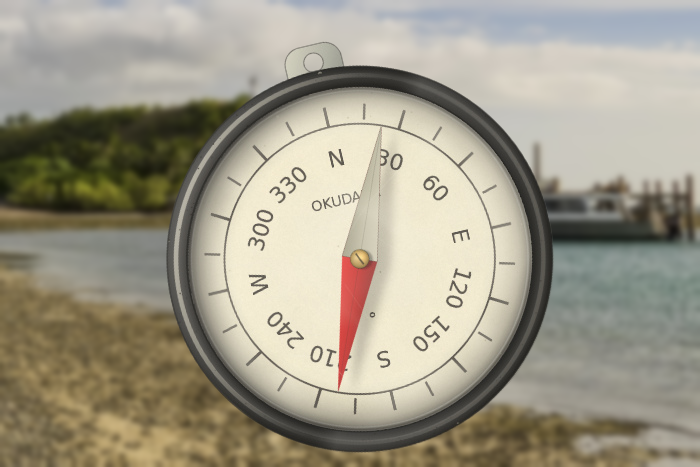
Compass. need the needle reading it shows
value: 202.5 °
